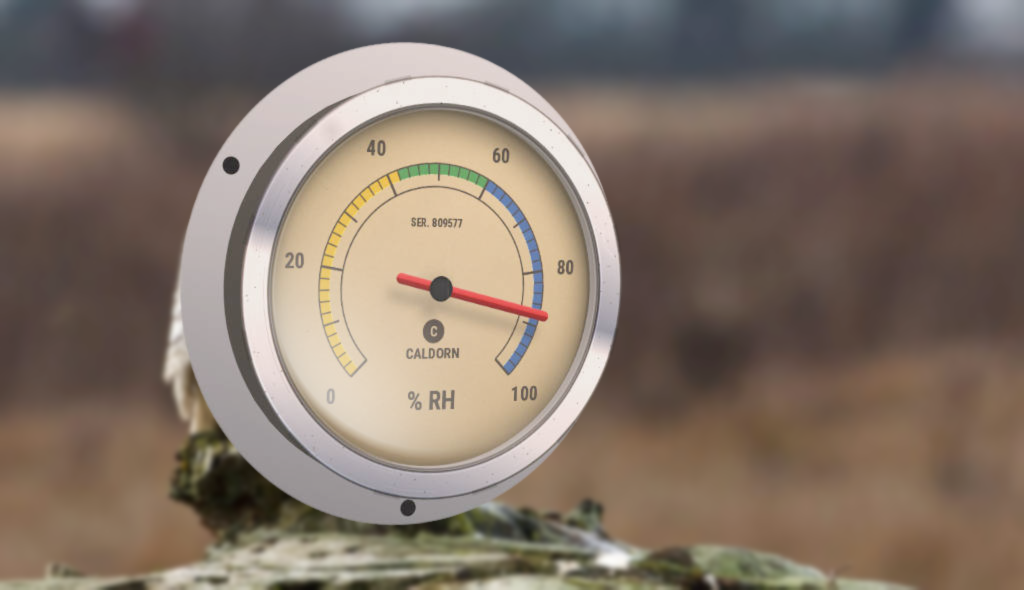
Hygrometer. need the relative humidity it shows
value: 88 %
